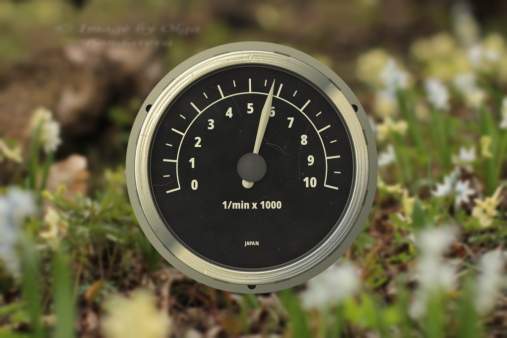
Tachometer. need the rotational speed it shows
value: 5750 rpm
